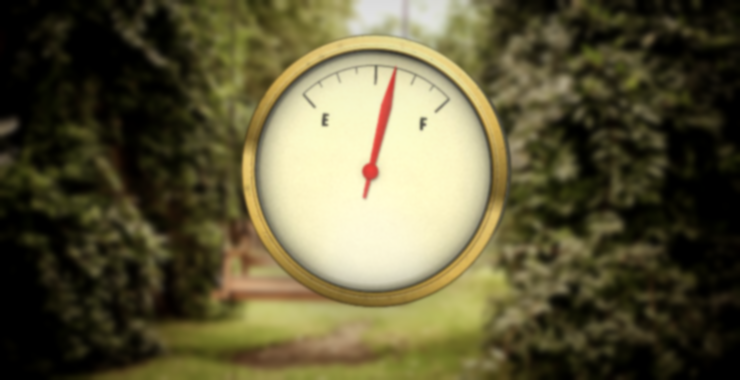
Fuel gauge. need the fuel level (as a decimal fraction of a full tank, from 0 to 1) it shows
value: 0.625
